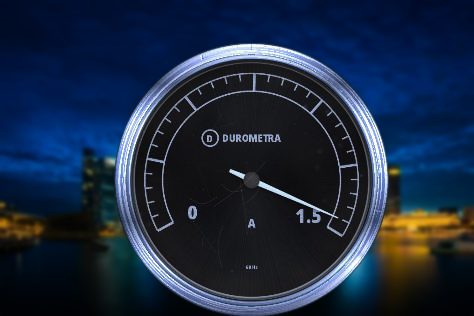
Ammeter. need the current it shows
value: 1.45 A
